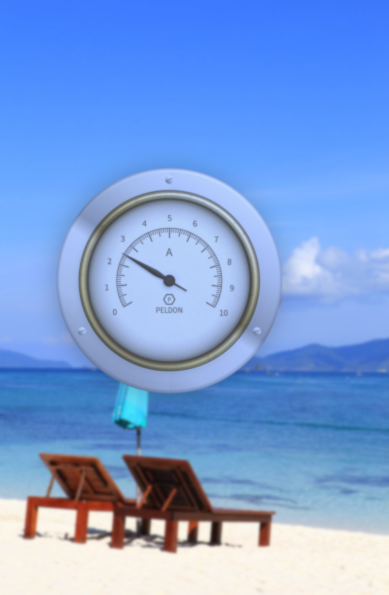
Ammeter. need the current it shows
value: 2.5 A
